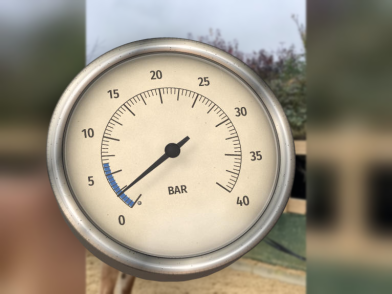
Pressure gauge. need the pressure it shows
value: 2 bar
